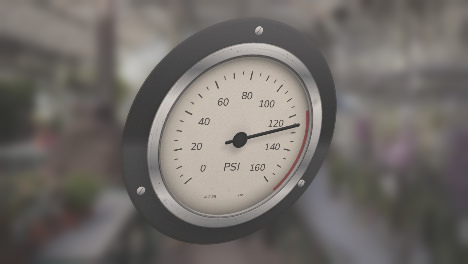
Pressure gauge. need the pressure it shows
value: 125 psi
